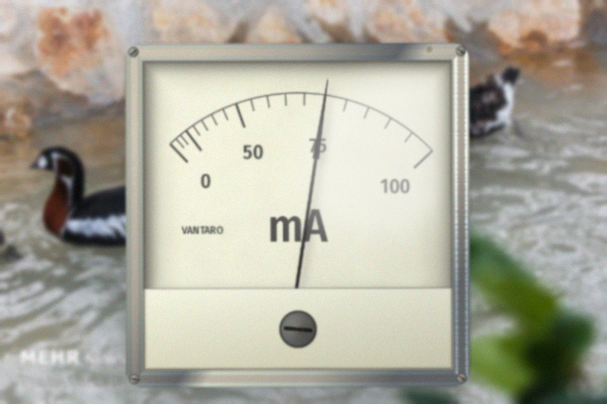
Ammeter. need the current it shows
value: 75 mA
